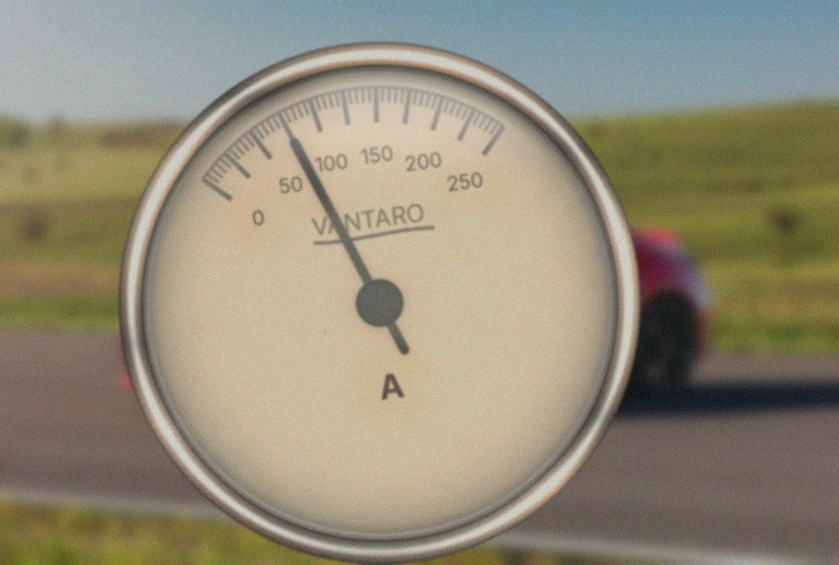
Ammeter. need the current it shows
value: 75 A
